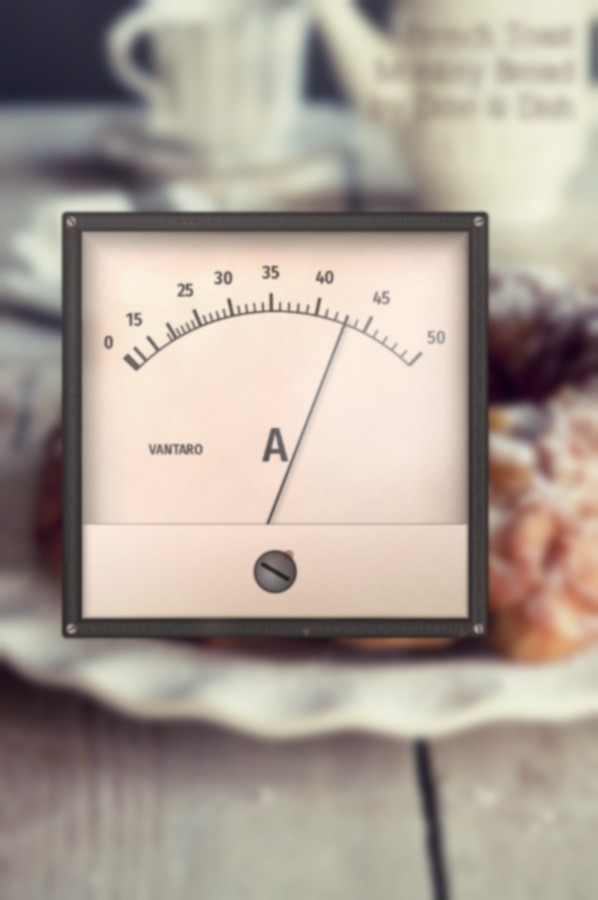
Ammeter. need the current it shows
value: 43 A
